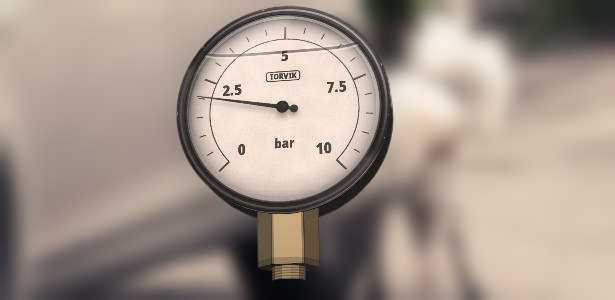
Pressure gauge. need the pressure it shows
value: 2 bar
